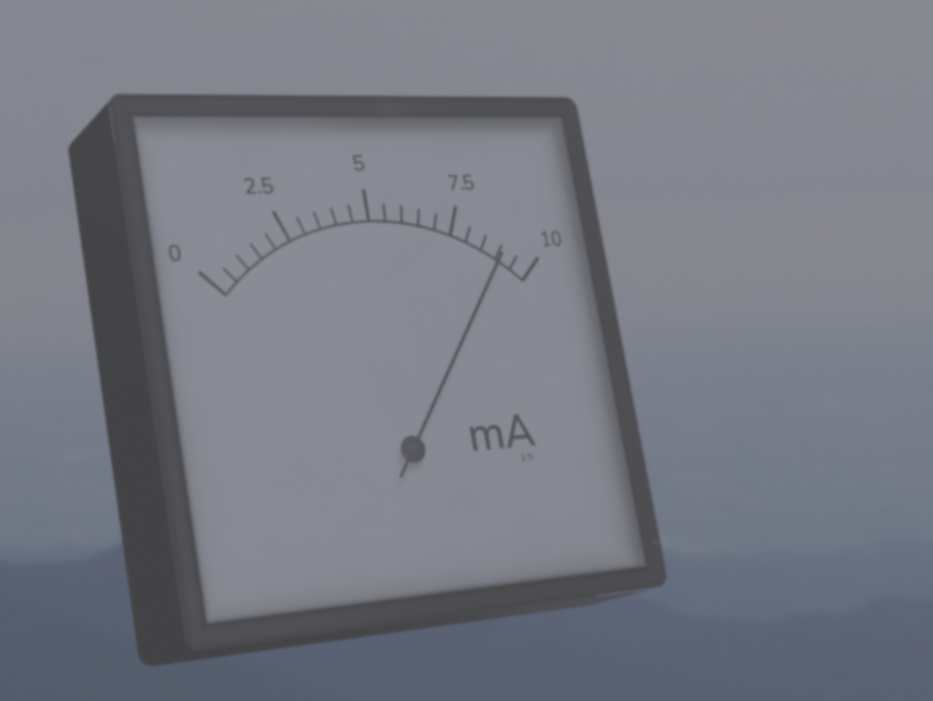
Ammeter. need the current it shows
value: 9 mA
